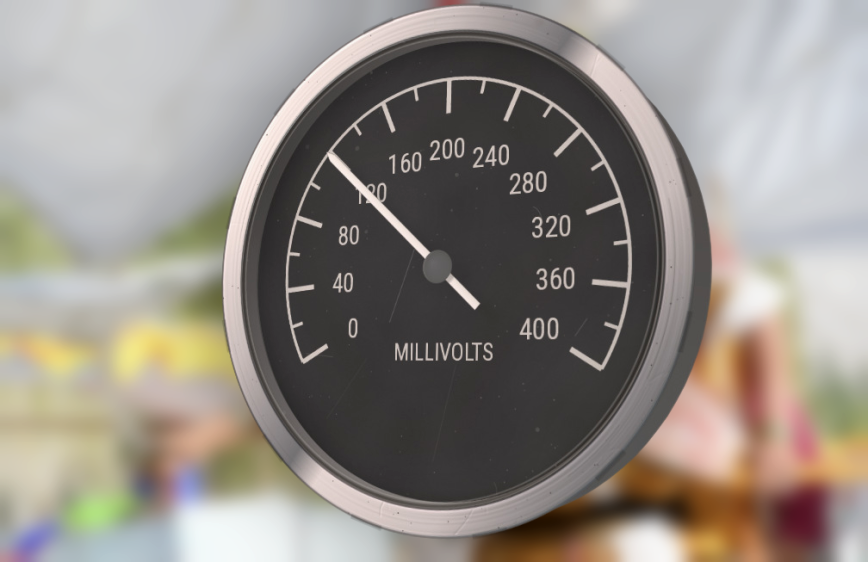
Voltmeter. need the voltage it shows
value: 120 mV
